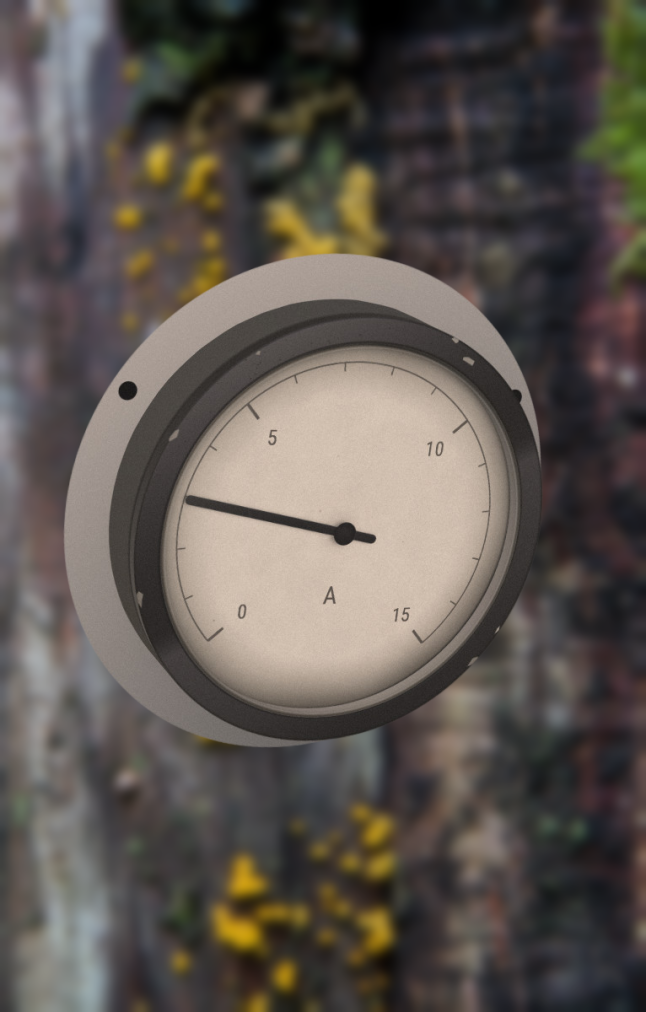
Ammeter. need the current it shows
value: 3 A
